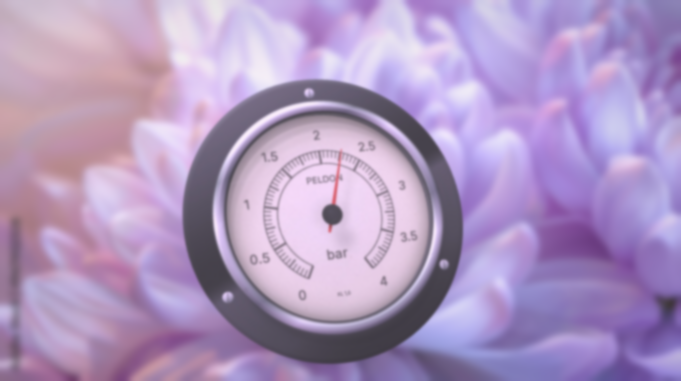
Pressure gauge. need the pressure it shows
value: 2.25 bar
